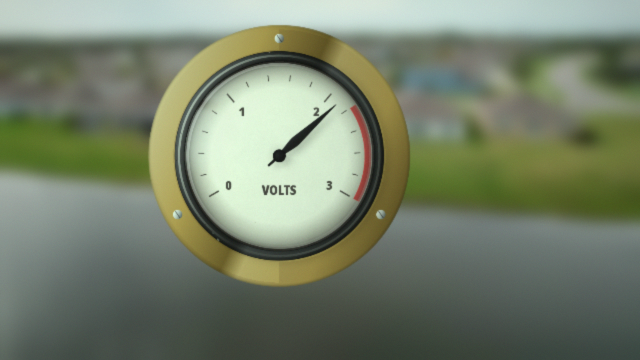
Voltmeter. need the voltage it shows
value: 2.1 V
